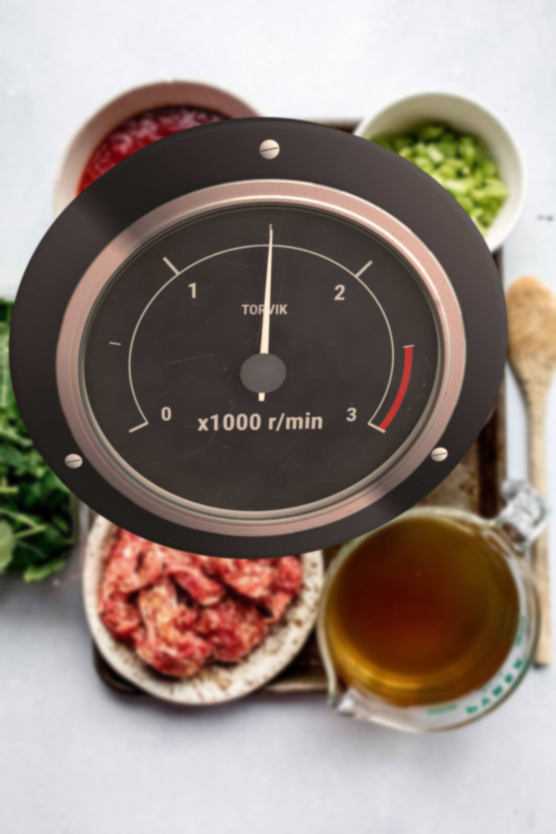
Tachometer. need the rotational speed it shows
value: 1500 rpm
